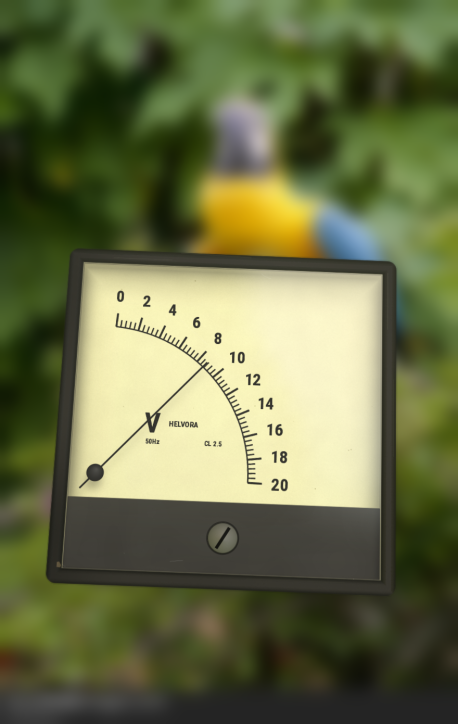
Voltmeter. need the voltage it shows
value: 8.8 V
